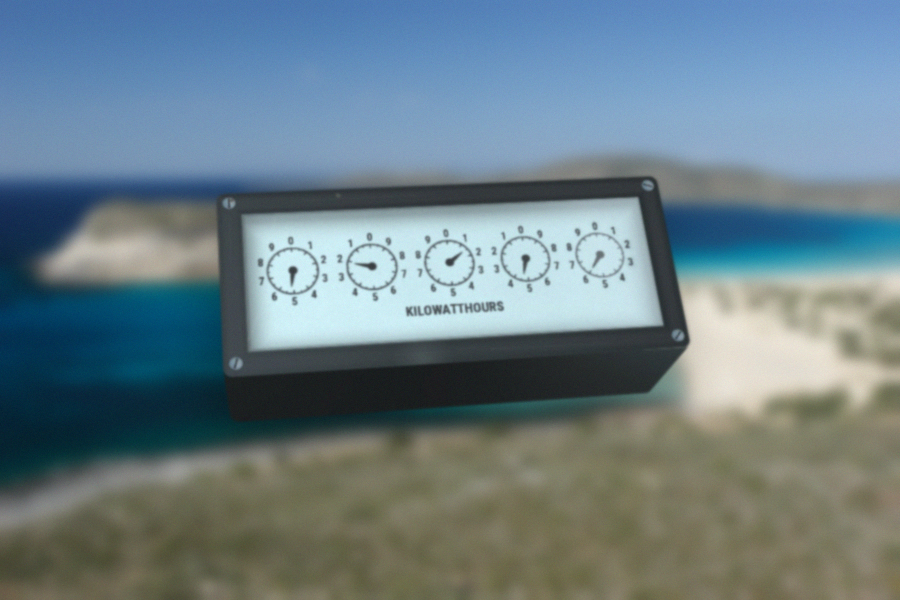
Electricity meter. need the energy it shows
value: 52146 kWh
